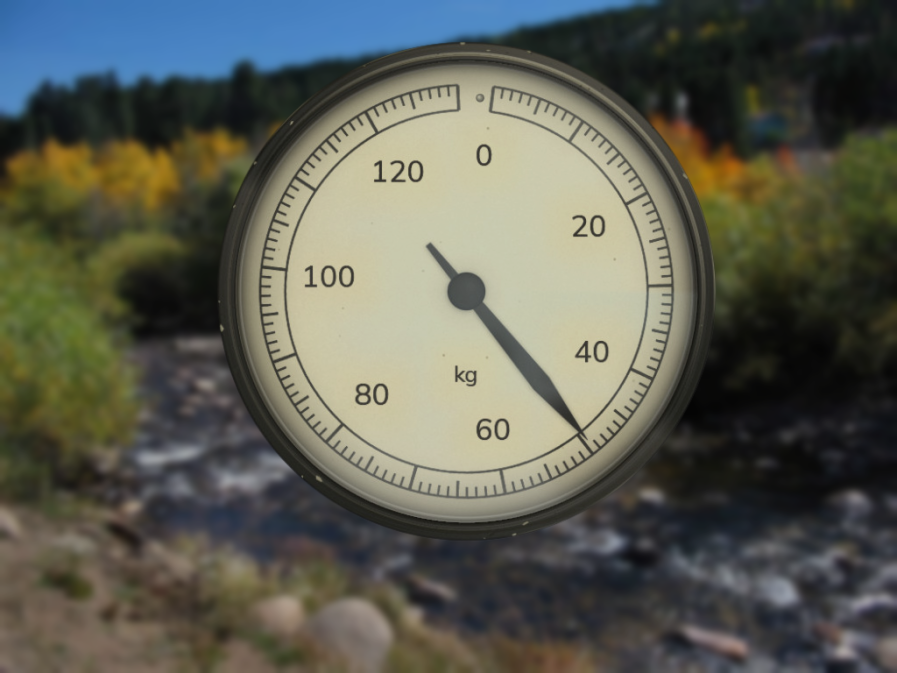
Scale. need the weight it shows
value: 49.5 kg
